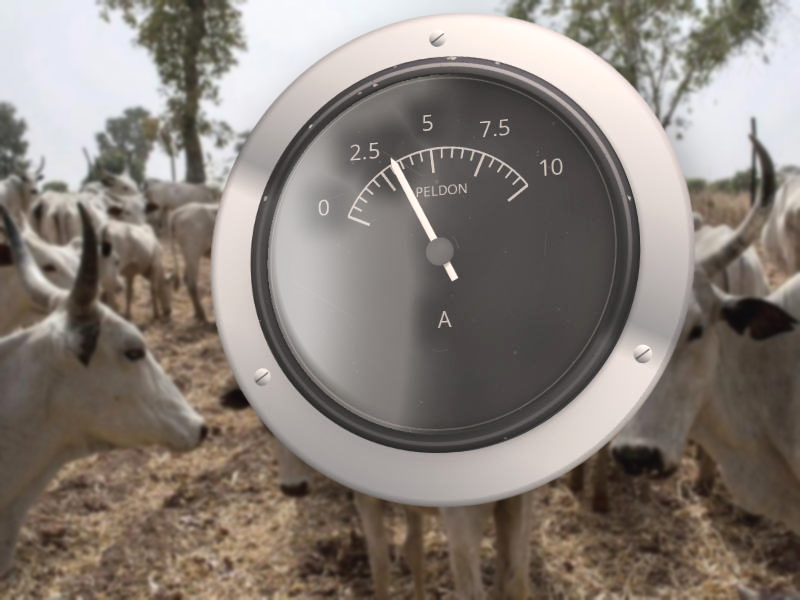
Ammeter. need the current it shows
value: 3.25 A
